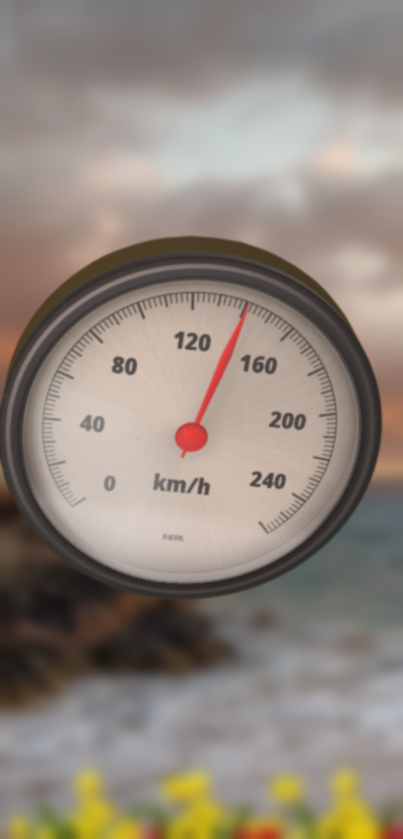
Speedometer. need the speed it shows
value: 140 km/h
